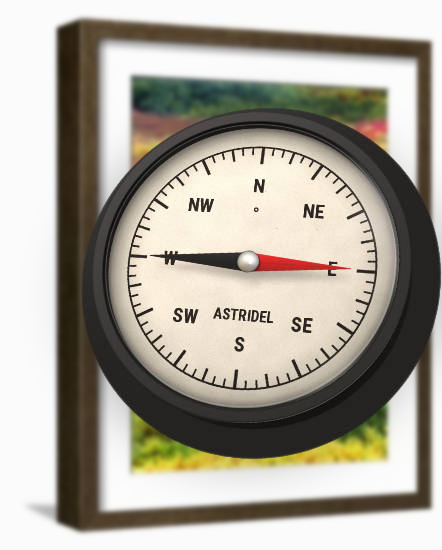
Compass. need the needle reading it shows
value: 90 °
